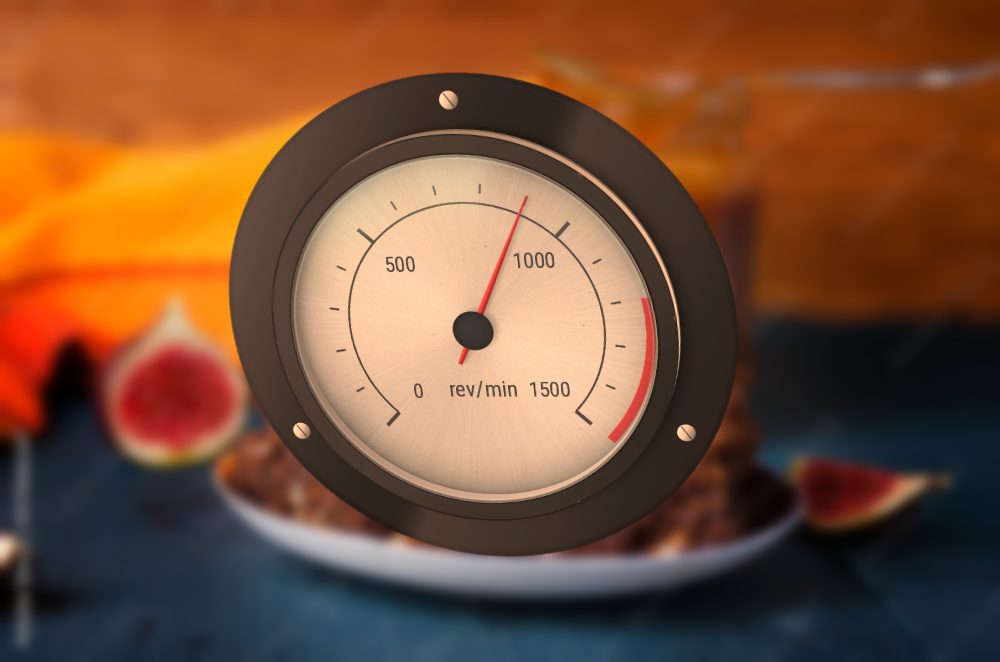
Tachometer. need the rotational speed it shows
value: 900 rpm
